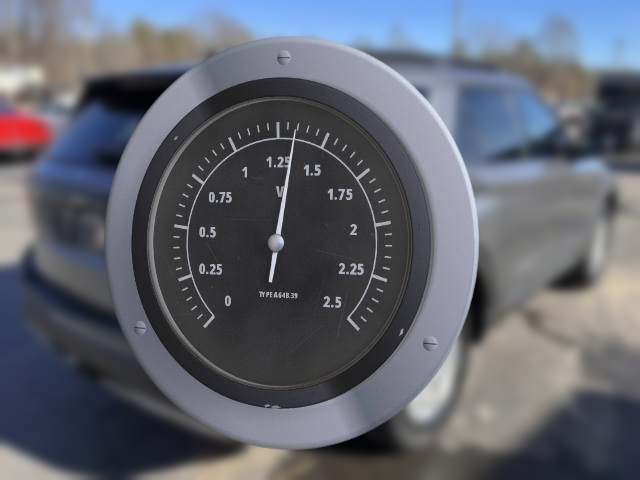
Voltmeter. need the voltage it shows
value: 1.35 V
